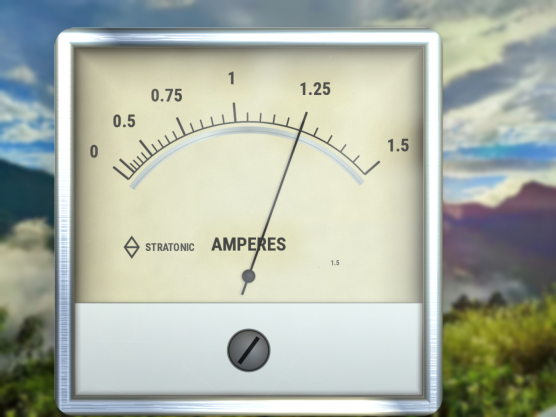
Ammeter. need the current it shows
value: 1.25 A
